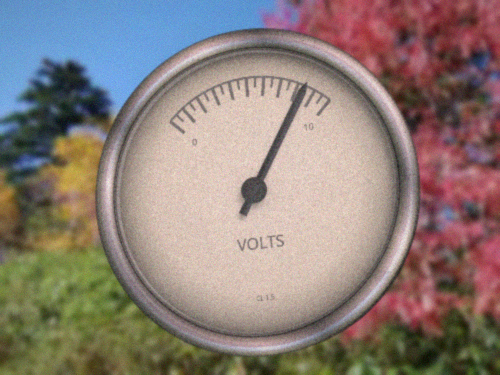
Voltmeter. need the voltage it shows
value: 8.5 V
